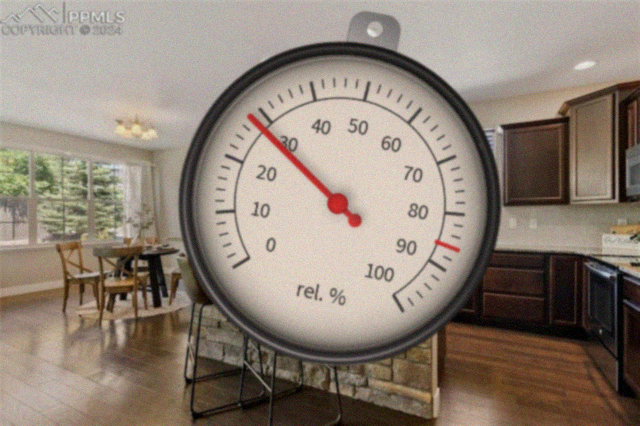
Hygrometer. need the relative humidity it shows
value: 28 %
